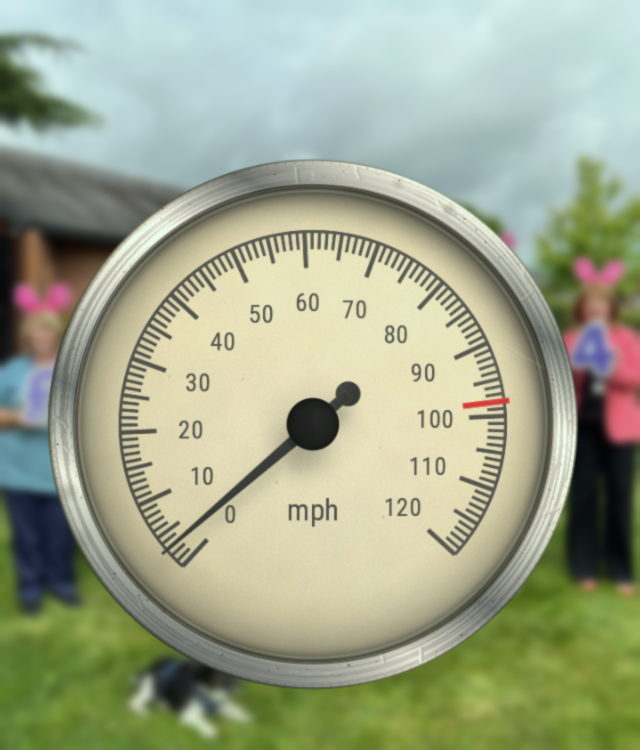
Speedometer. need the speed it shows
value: 3 mph
